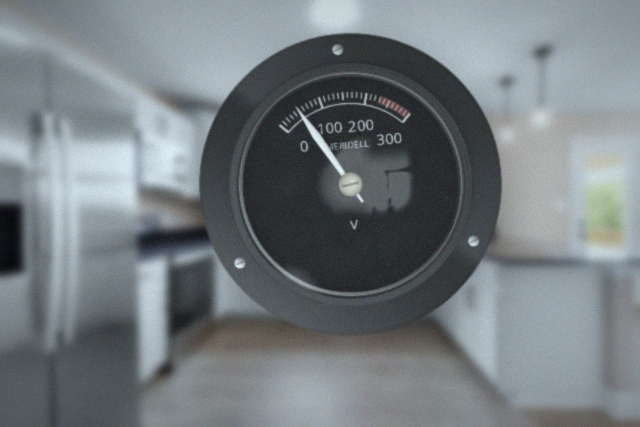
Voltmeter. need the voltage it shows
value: 50 V
